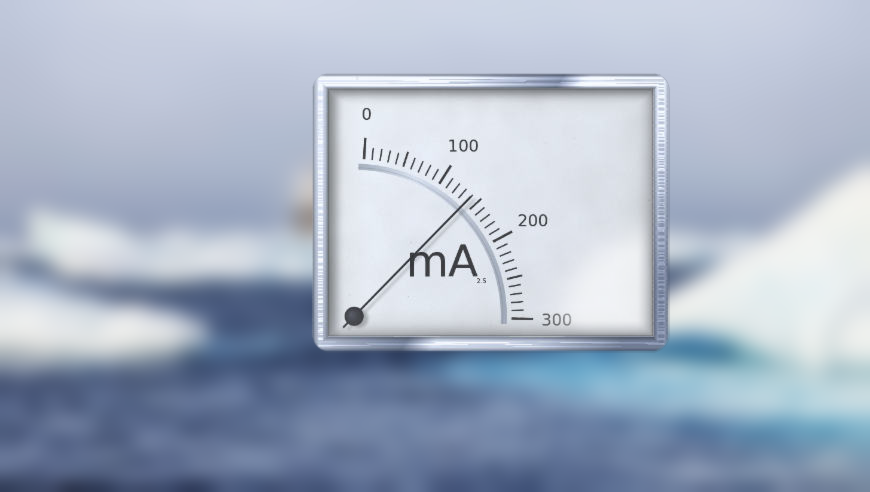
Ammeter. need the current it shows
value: 140 mA
